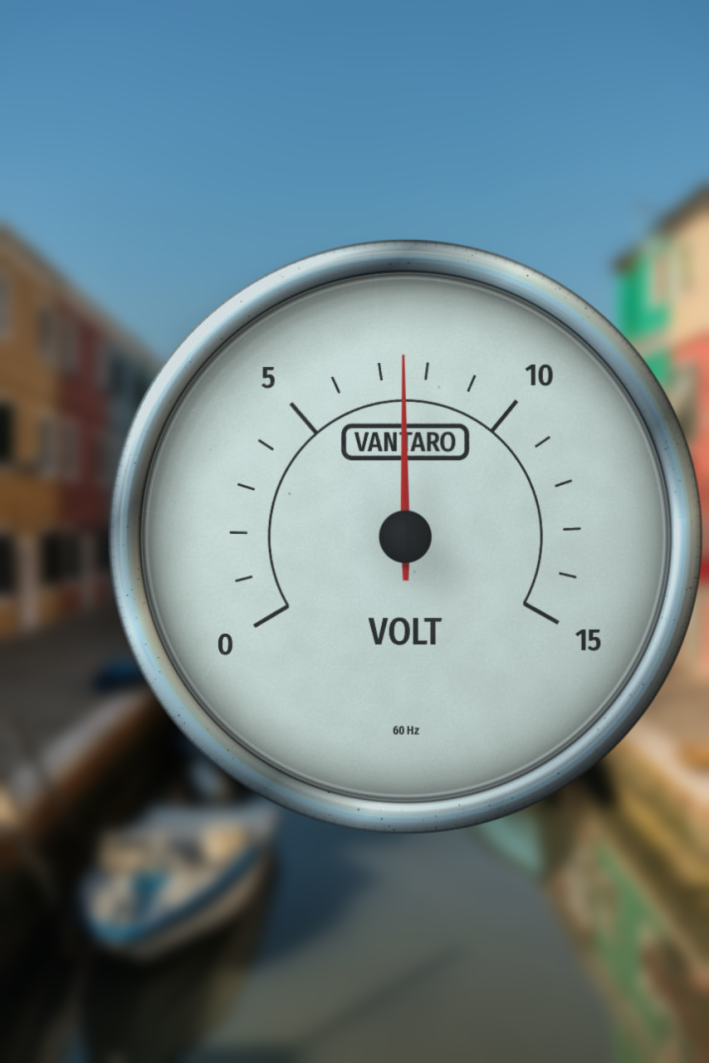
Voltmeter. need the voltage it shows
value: 7.5 V
